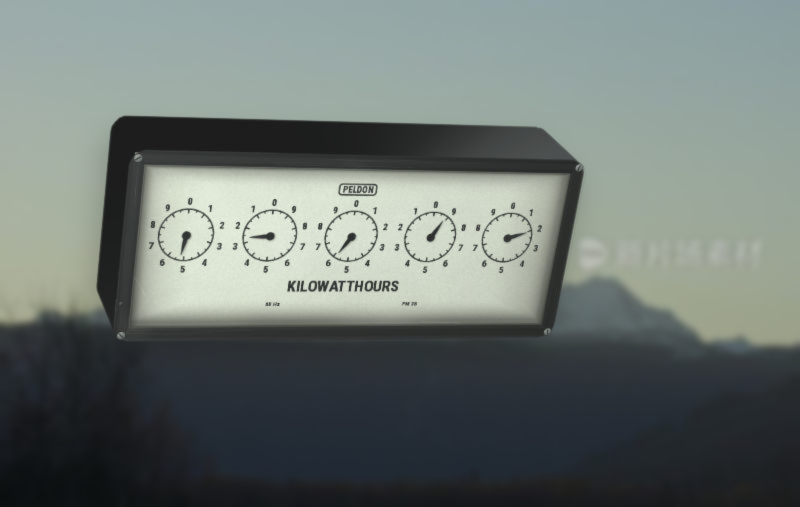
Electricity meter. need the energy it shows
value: 52592 kWh
